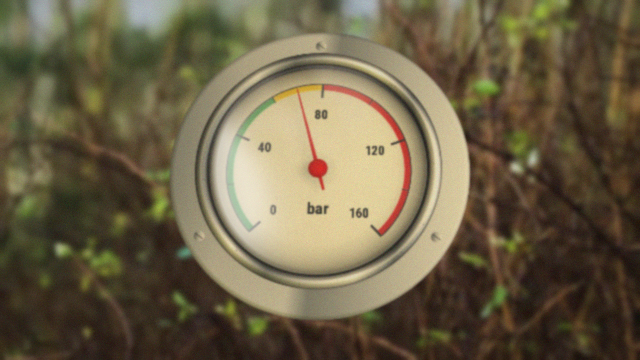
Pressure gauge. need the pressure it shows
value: 70 bar
